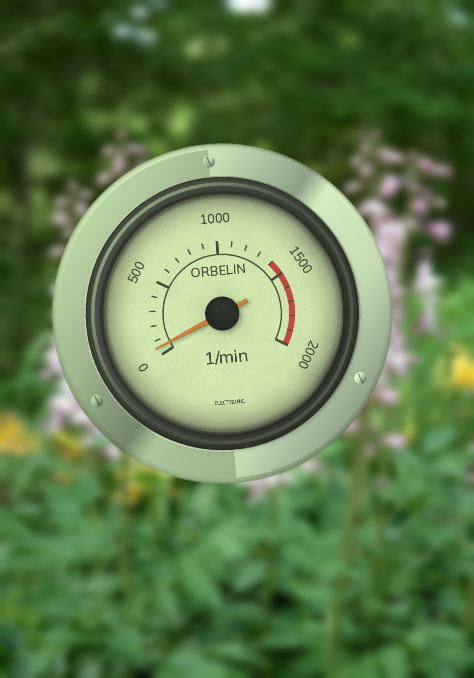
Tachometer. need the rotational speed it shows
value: 50 rpm
